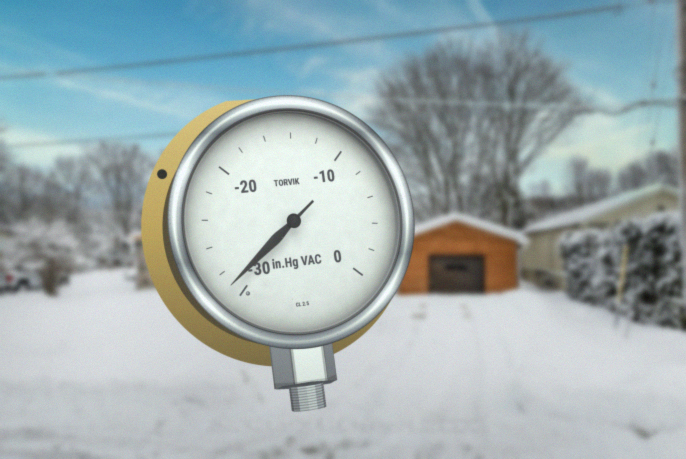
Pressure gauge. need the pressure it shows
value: -29 inHg
